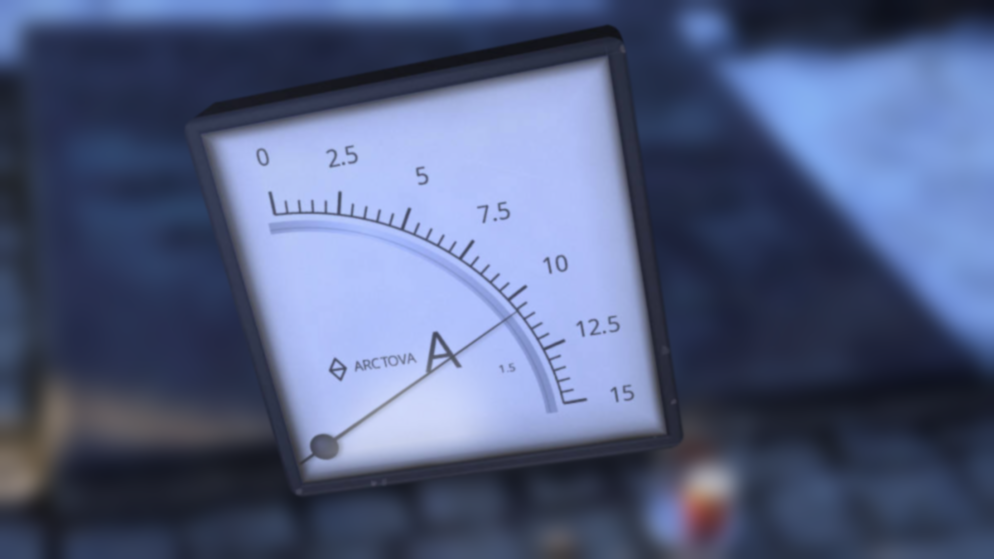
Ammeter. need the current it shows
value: 10.5 A
